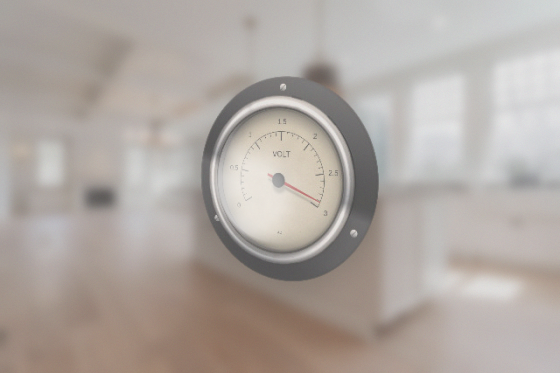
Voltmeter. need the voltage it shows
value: 2.9 V
